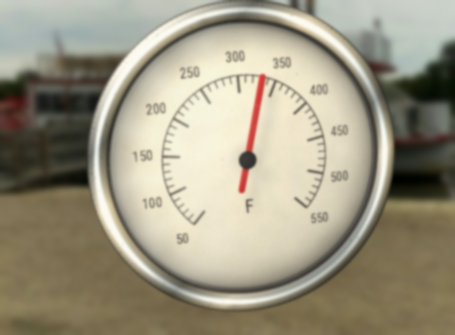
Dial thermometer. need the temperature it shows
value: 330 °F
